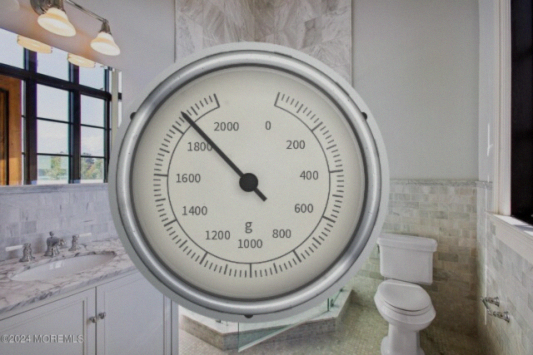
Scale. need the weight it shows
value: 1860 g
